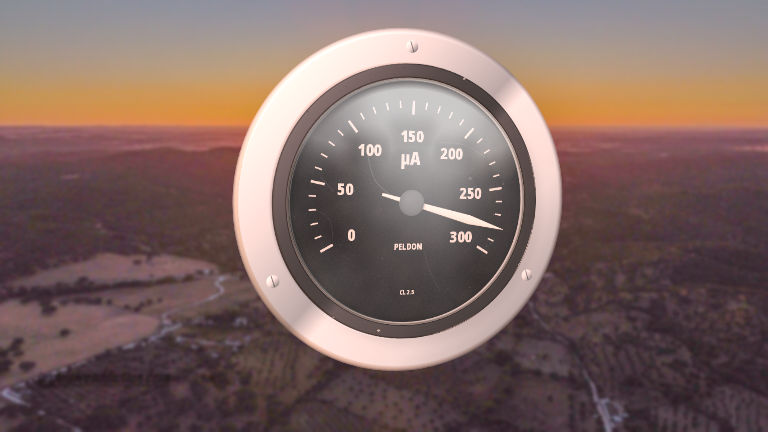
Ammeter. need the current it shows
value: 280 µA
